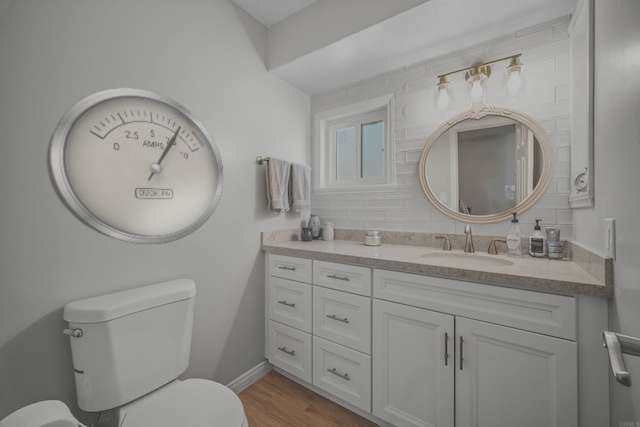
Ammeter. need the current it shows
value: 7.5 A
